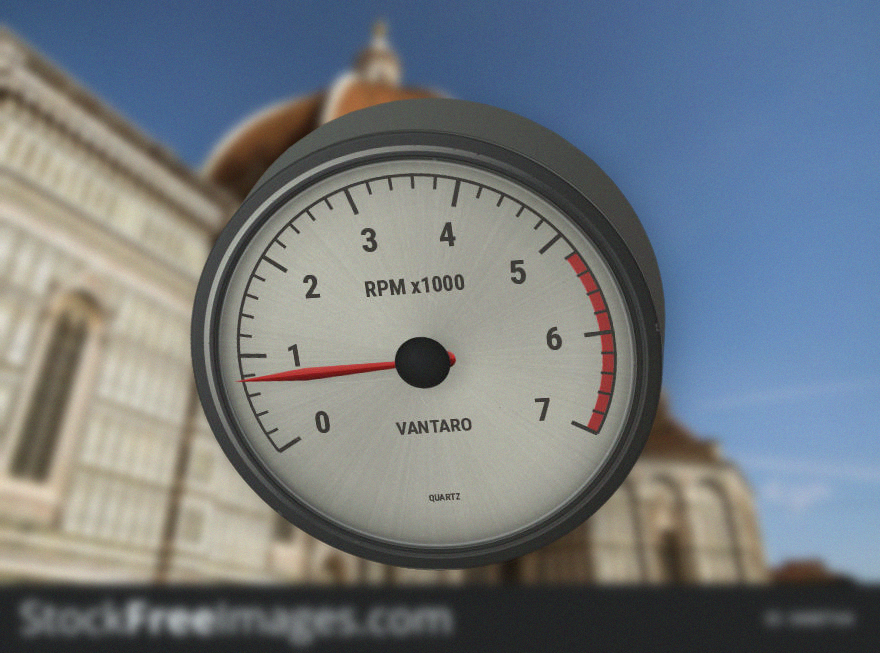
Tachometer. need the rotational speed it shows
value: 800 rpm
